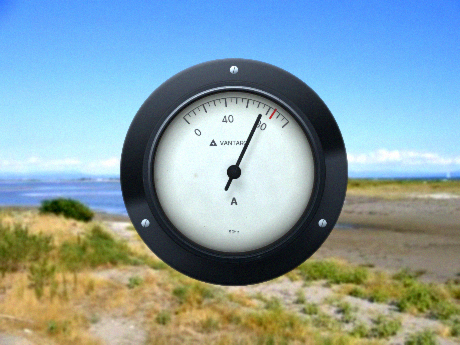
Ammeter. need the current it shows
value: 75 A
